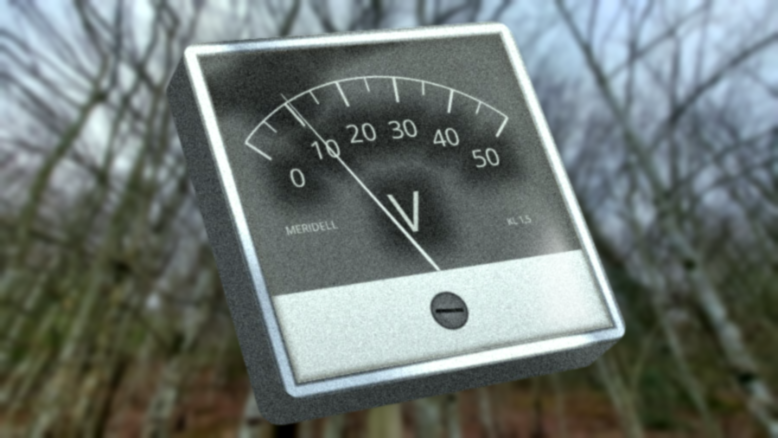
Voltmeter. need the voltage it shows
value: 10 V
